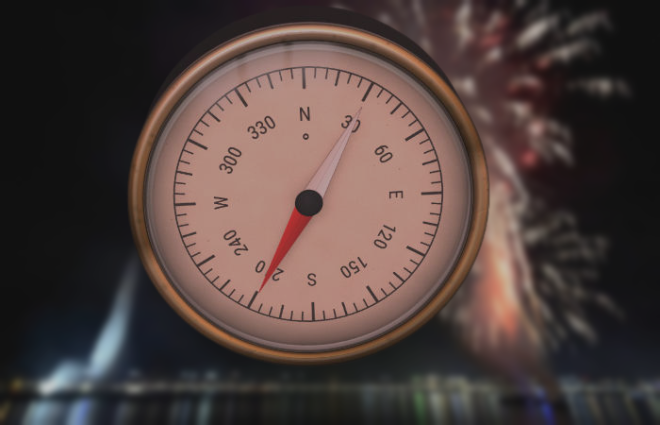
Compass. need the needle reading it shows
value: 210 °
